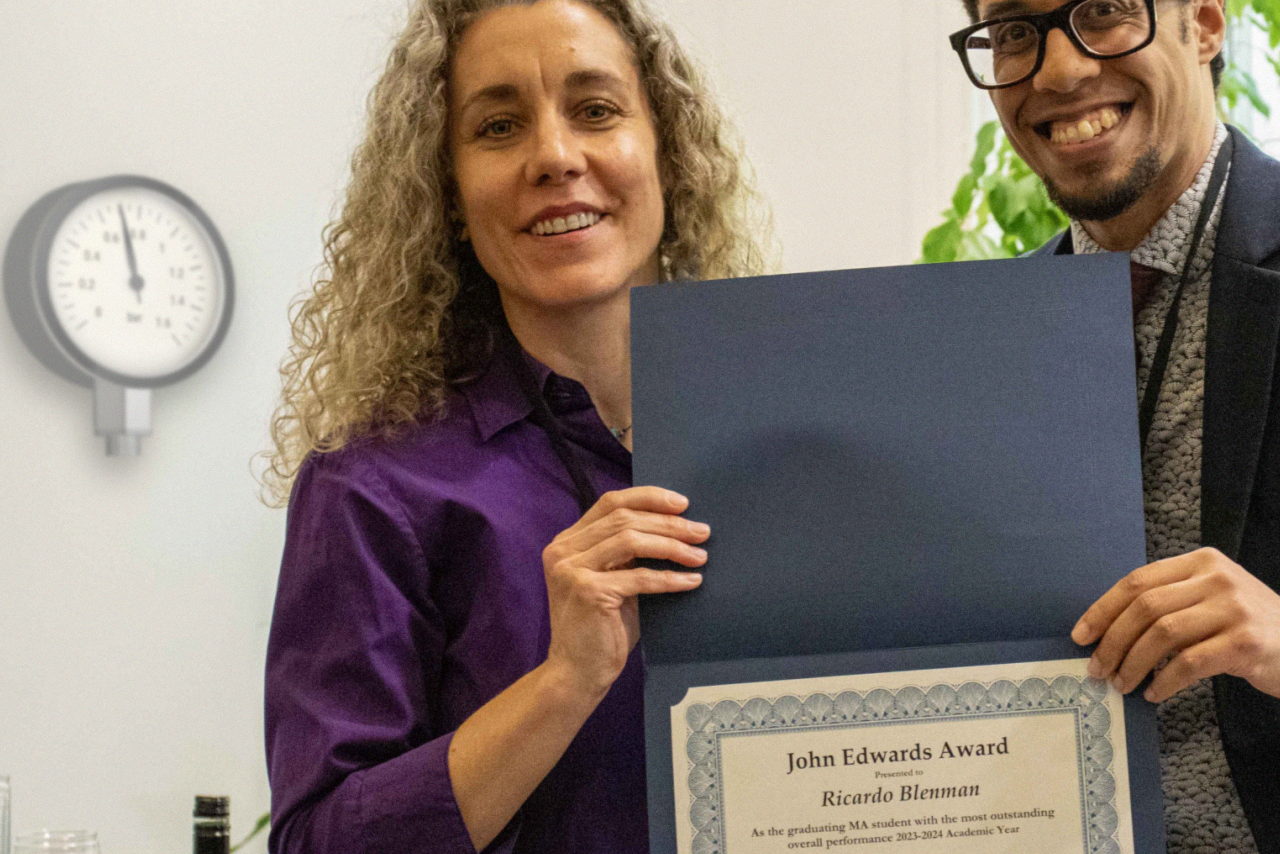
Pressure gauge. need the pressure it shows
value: 0.7 bar
